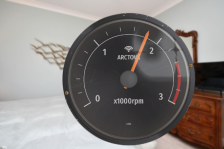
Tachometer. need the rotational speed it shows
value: 1800 rpm
